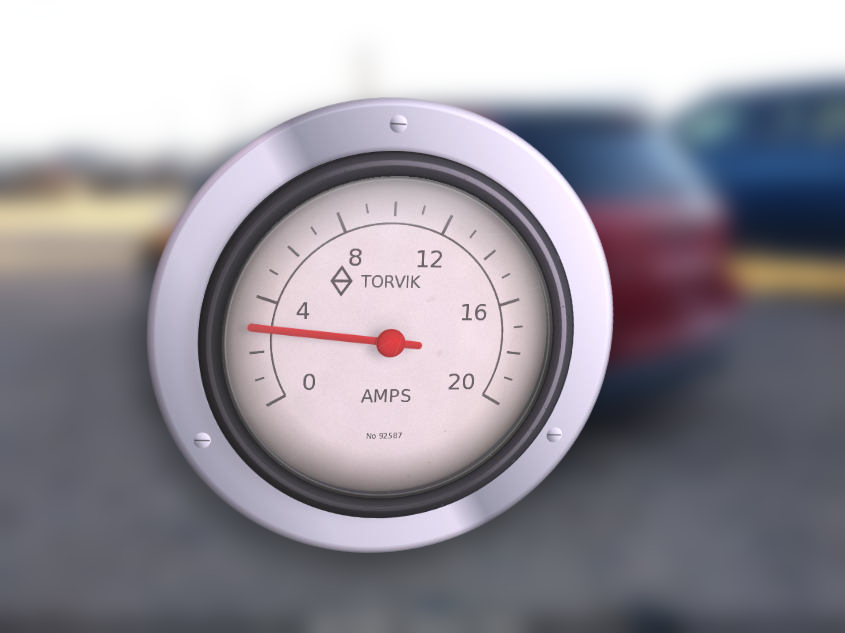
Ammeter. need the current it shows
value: 3 A
